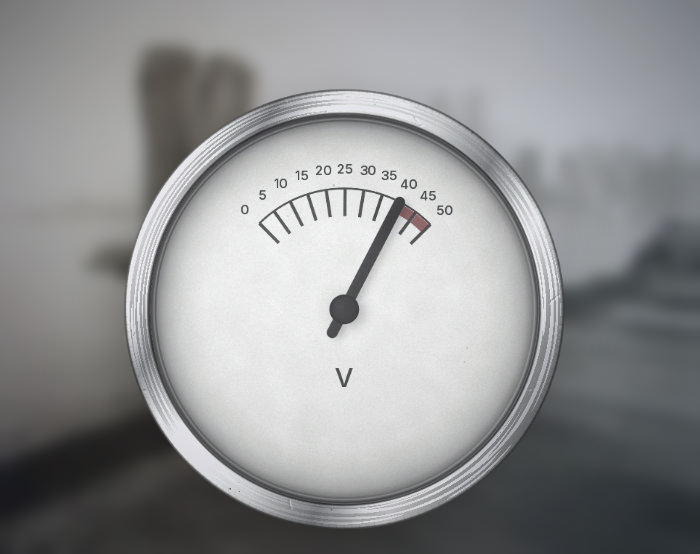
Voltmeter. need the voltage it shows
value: 40 V
